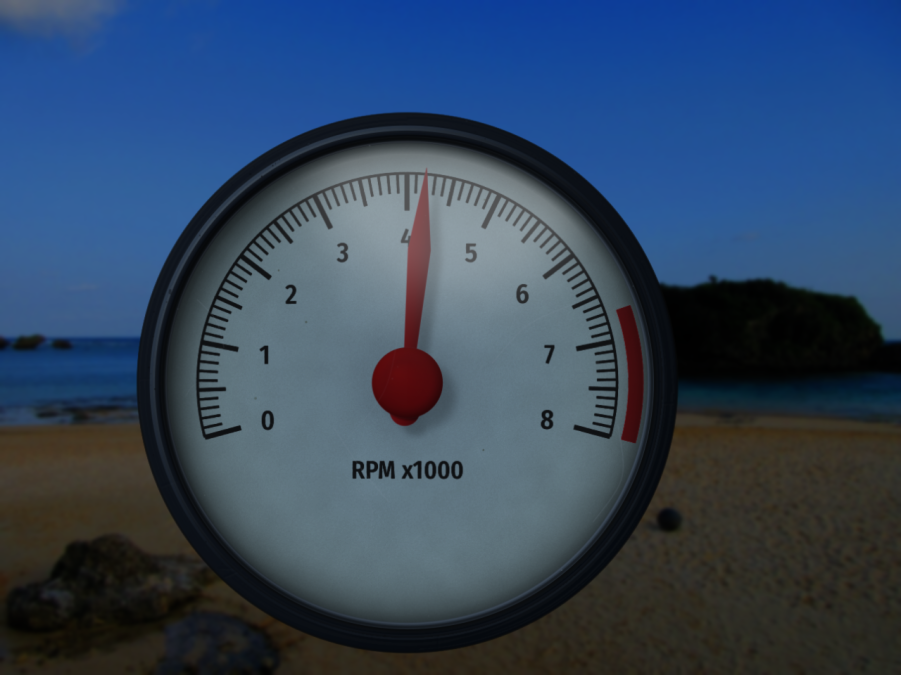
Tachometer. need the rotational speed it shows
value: 4200 rpm
